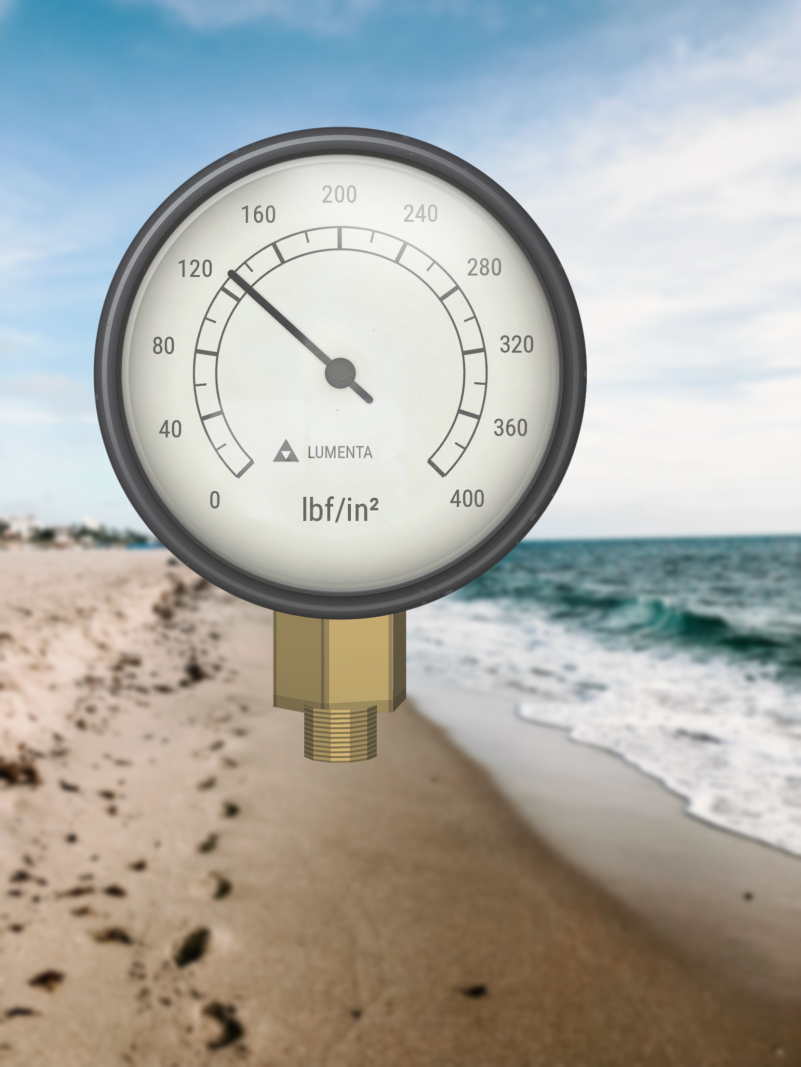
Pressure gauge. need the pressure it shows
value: 130 psi
